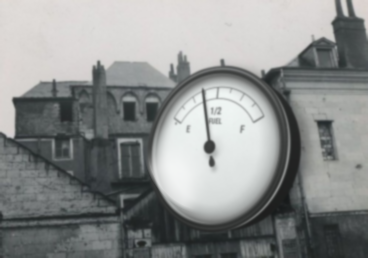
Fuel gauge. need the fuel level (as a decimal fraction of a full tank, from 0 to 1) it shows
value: 0.375
